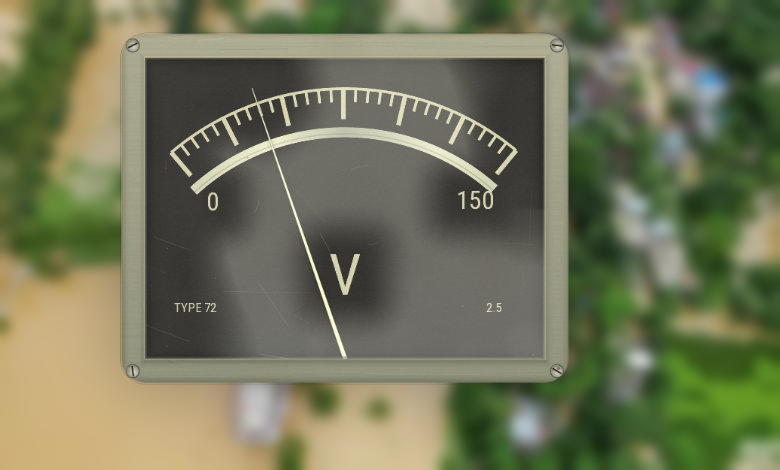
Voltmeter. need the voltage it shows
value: 40 V
